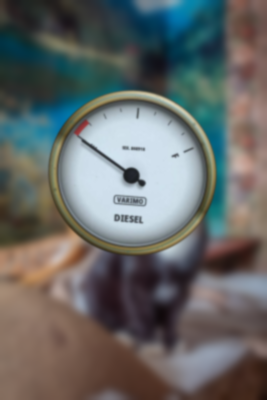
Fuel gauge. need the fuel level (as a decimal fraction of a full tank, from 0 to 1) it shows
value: 0
